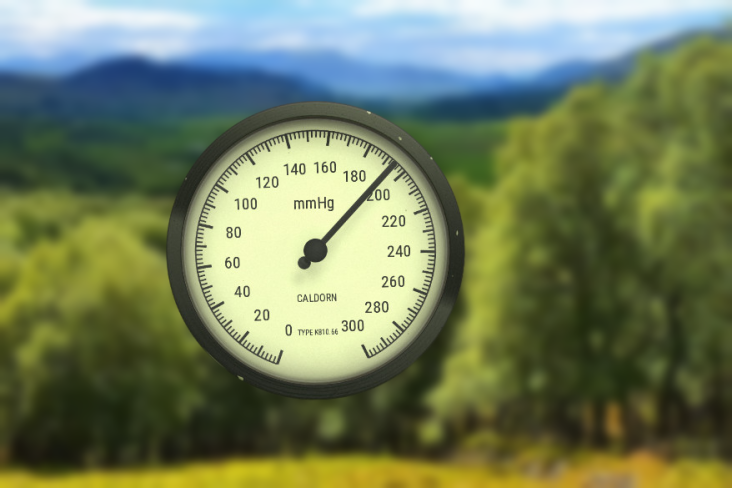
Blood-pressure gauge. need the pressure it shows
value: 194 mmHg
